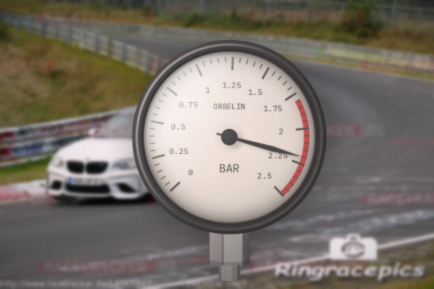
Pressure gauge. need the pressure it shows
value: 2.2 bar
